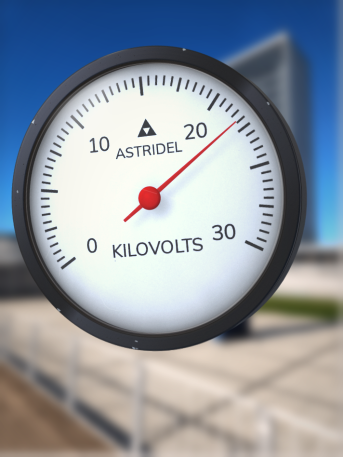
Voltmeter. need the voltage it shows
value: 22 kV
